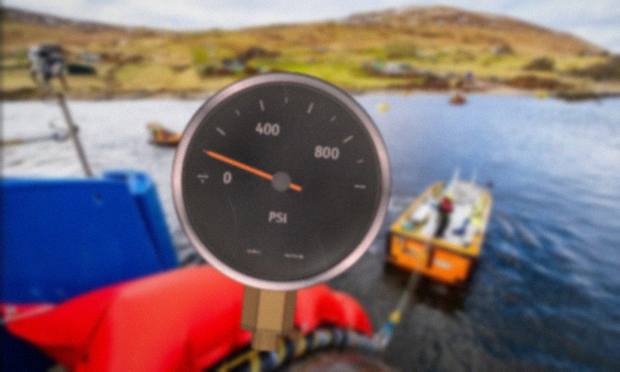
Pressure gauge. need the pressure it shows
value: 100 psi
